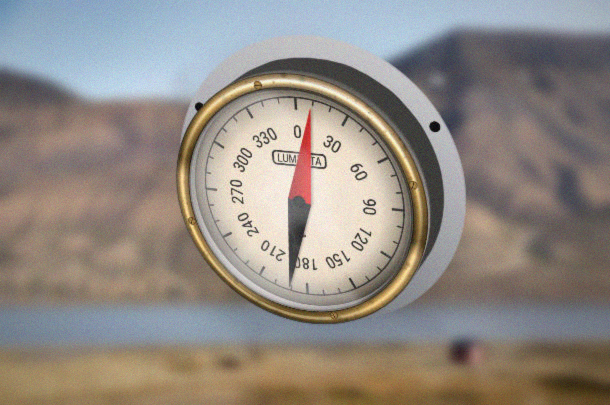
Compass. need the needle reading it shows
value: 10 °
